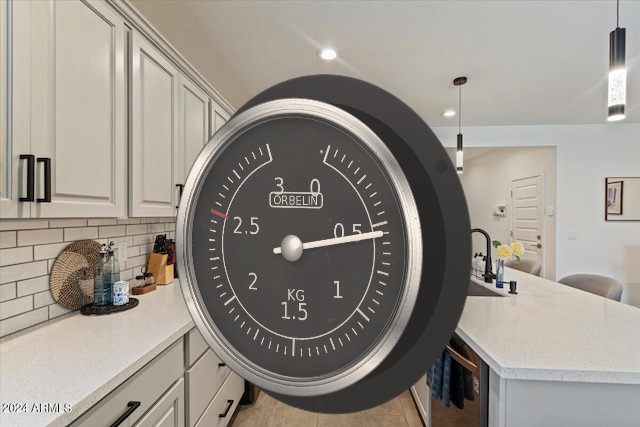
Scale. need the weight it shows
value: 0.55 kg
